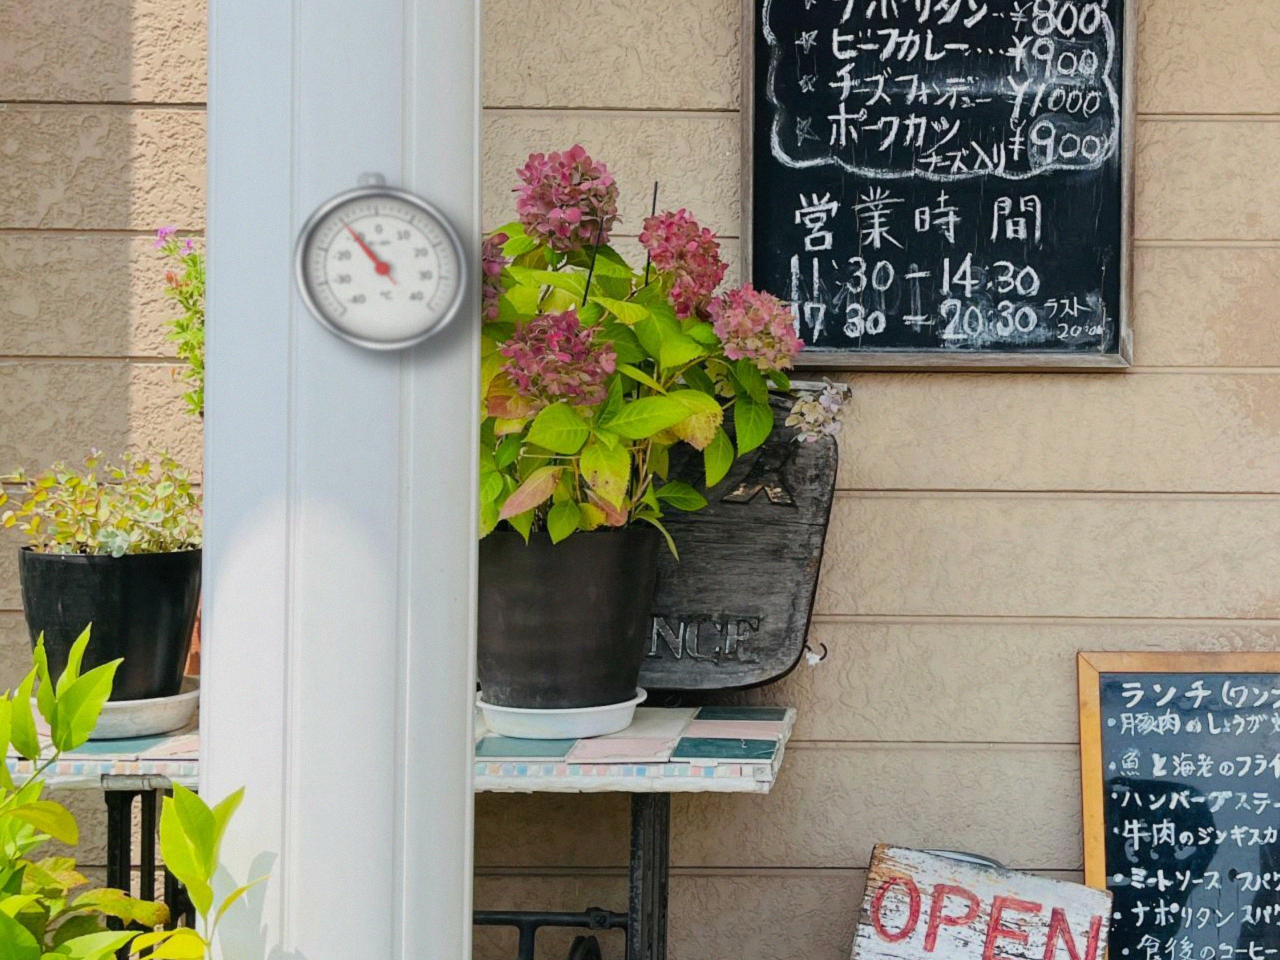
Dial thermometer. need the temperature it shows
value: -10 °C
